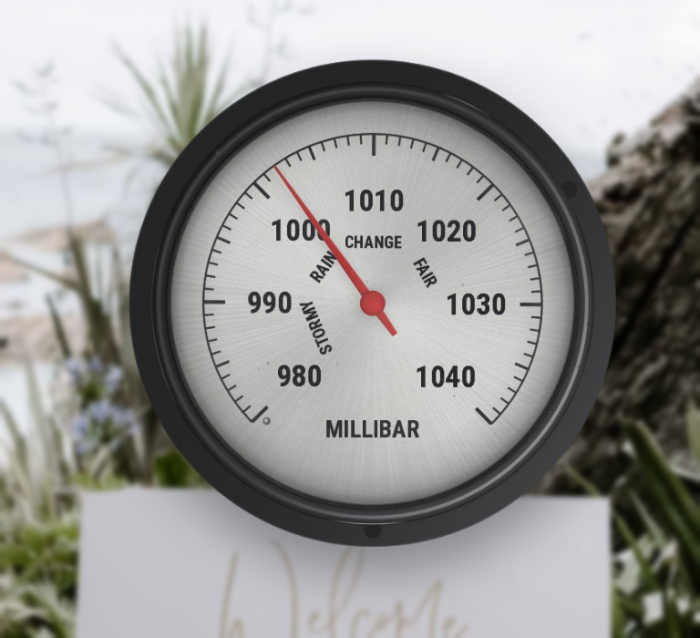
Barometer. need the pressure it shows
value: 1002 mbar
